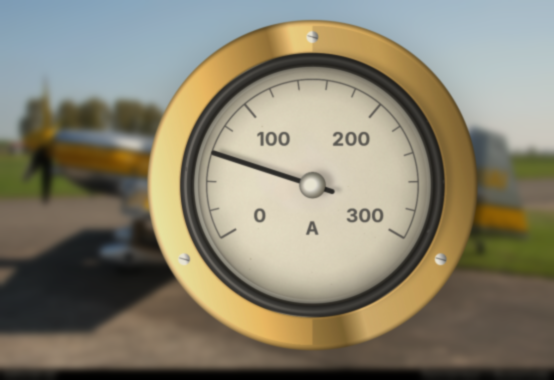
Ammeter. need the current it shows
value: 60 A
